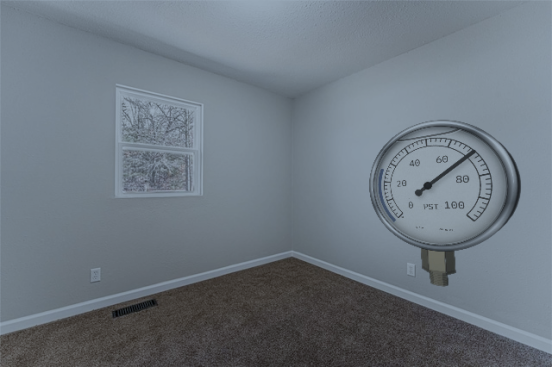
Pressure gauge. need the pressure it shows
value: 70 psi
